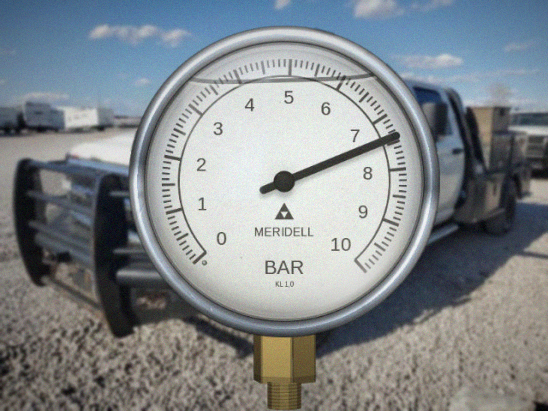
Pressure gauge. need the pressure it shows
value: 7.4 bar
